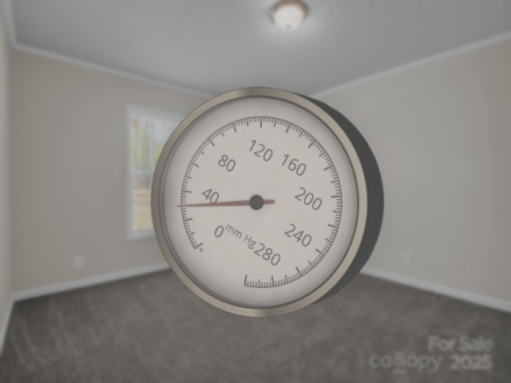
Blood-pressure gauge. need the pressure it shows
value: 30 mmHg
